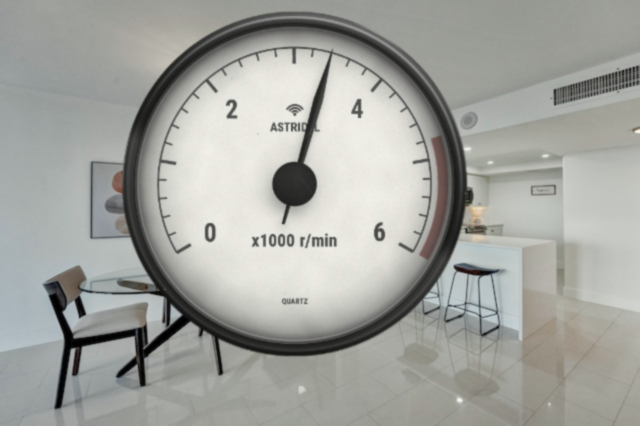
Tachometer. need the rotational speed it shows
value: 3400 rpm
